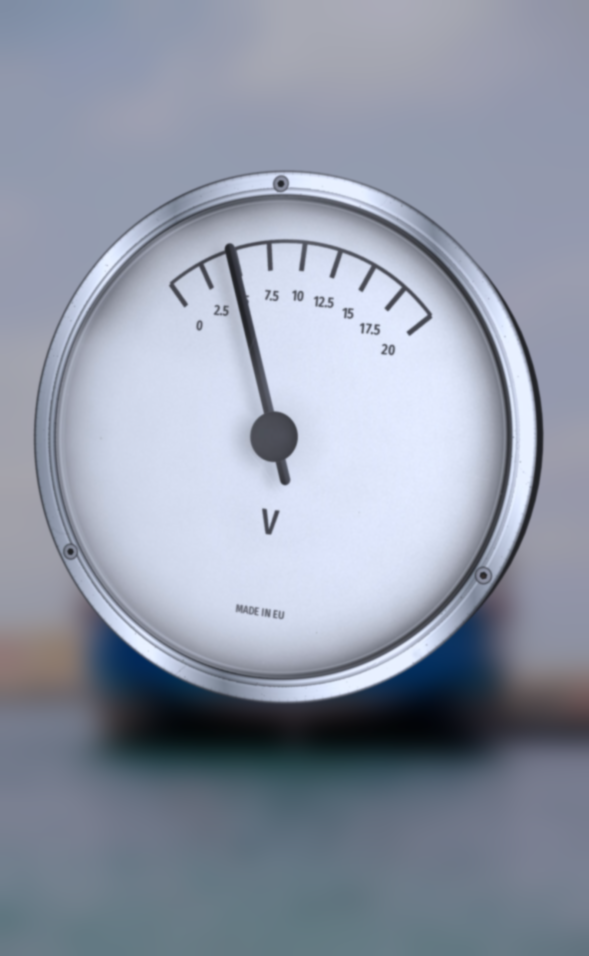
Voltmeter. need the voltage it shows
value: 5 V
